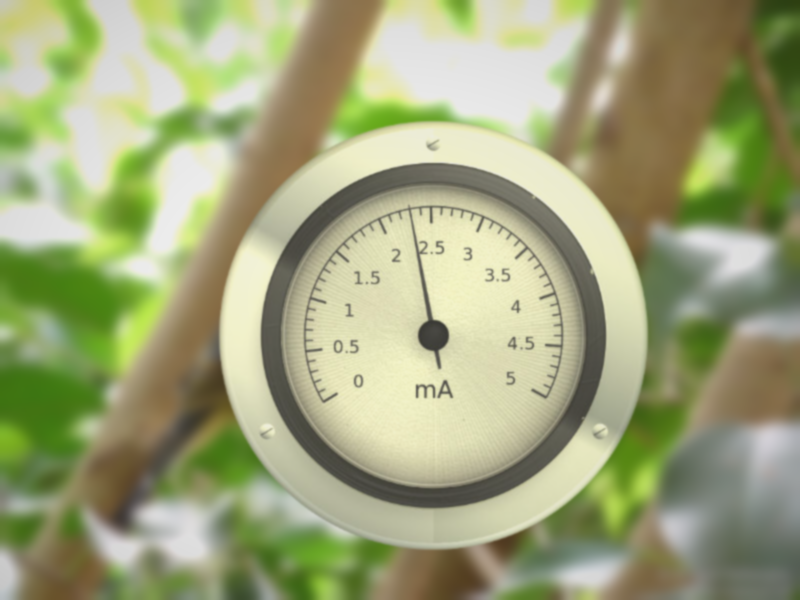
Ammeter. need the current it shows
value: 2.3 mA
